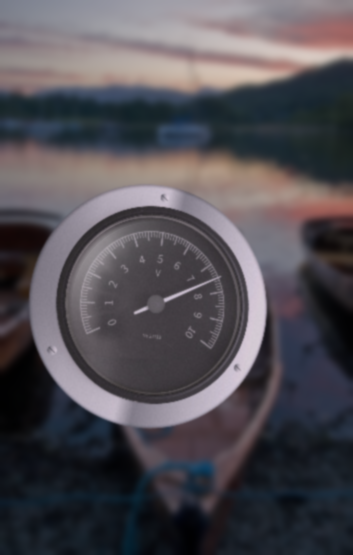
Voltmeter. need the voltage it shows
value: 7.5 V
